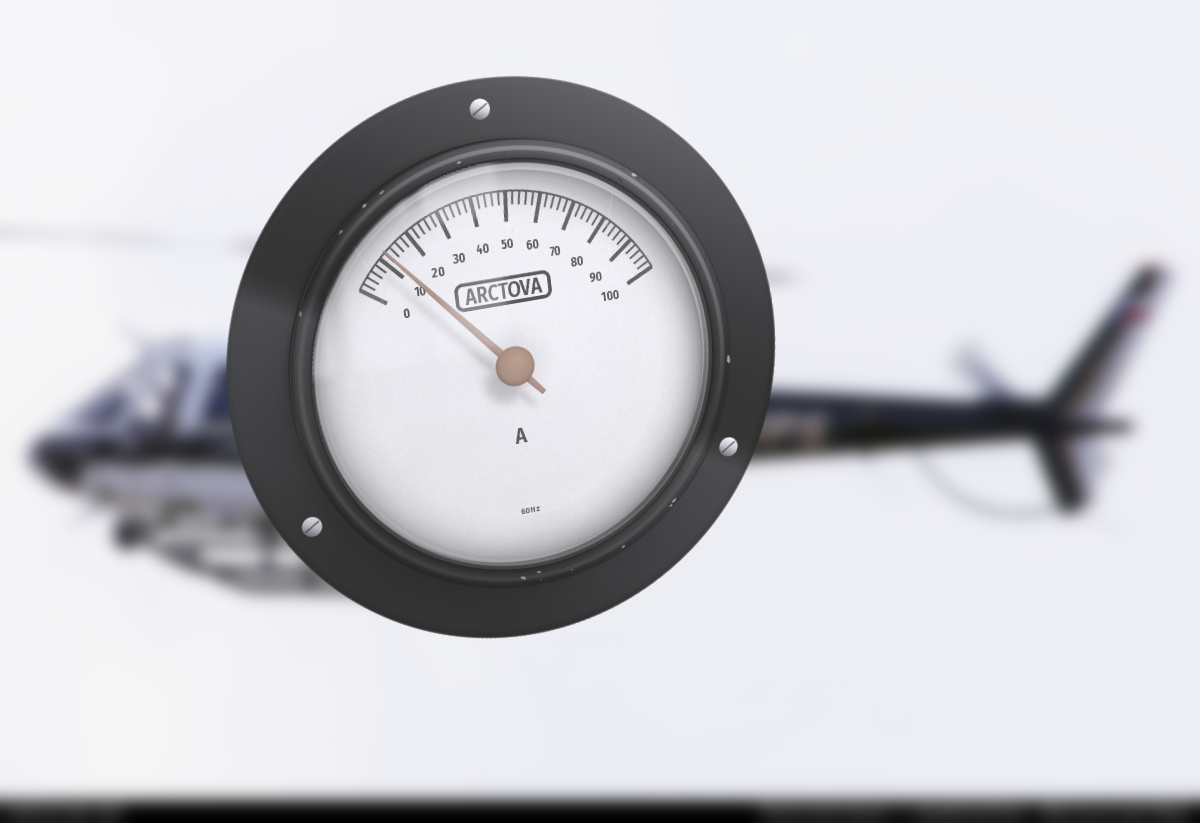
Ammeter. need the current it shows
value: 12 A
